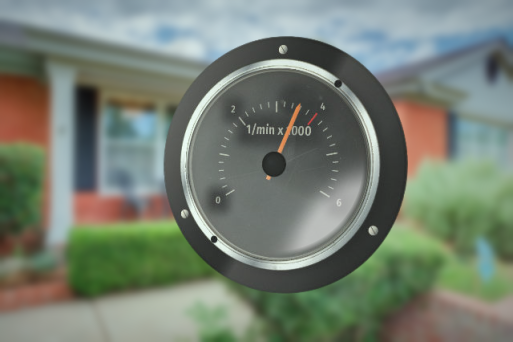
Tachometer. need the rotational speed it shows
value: 3600 rpm
